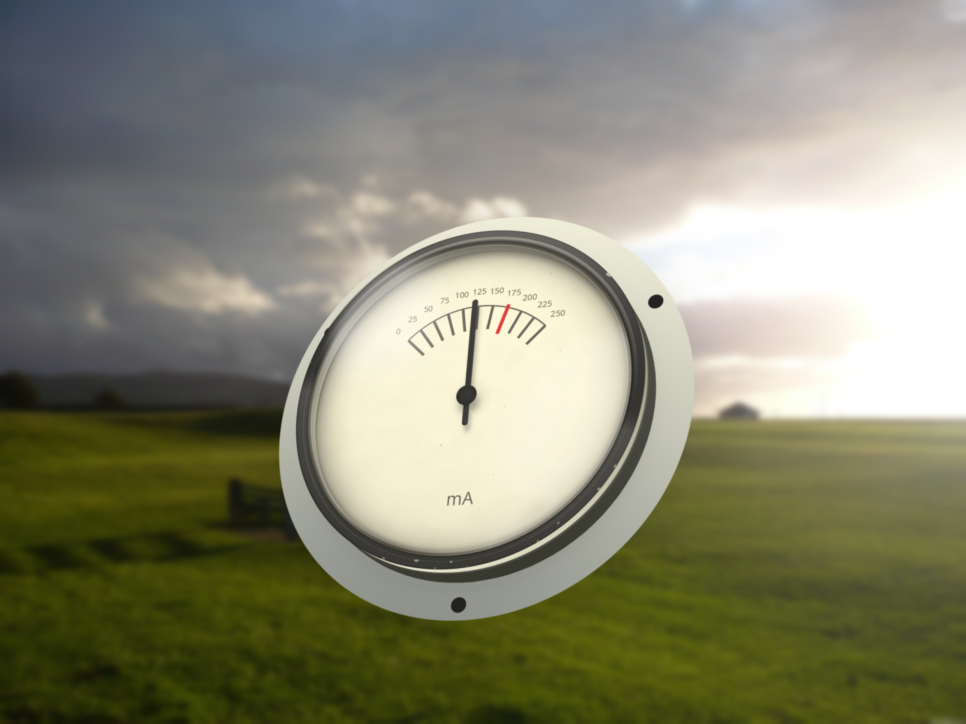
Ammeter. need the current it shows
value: 125 mA
